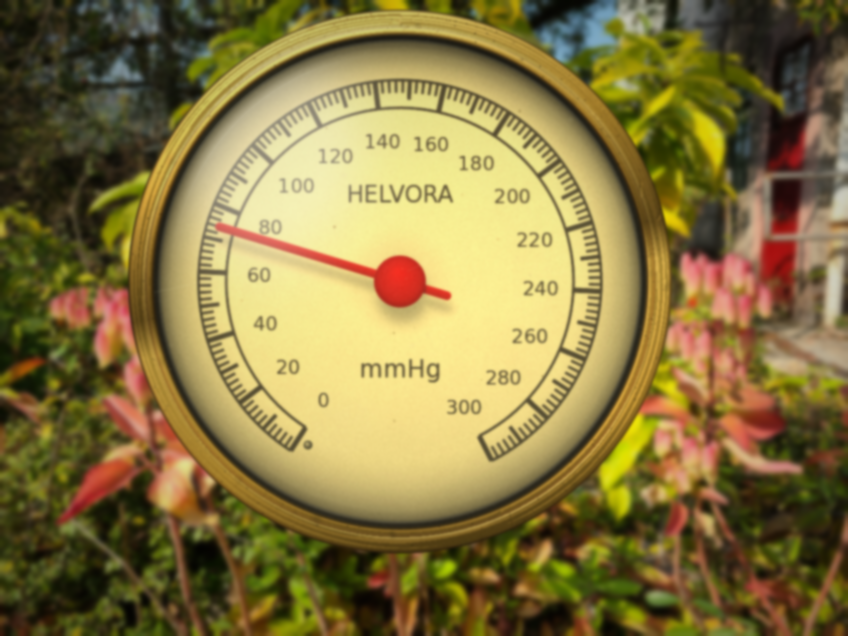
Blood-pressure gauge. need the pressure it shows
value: 74 mmHg
